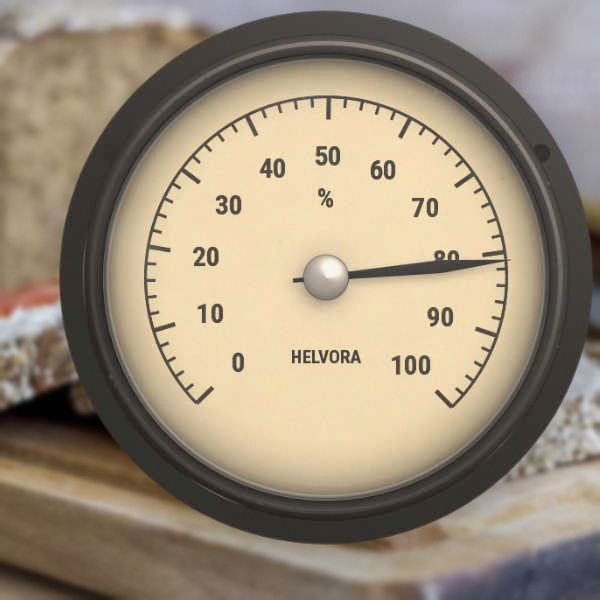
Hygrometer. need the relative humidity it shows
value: 81 %
